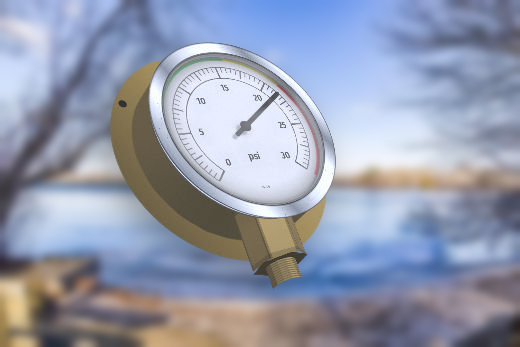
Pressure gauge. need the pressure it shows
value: 21.5 psi
